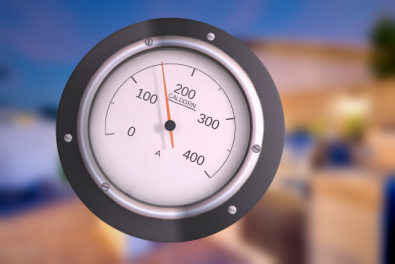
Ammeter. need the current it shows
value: 150 A
